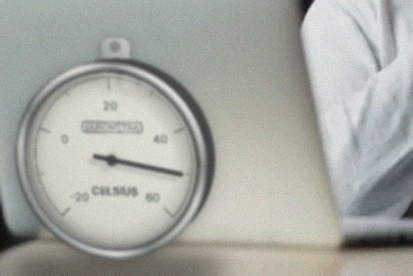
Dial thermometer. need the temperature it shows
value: 50 °C
